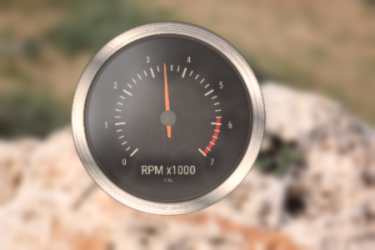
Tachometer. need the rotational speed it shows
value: 3400 rpm
